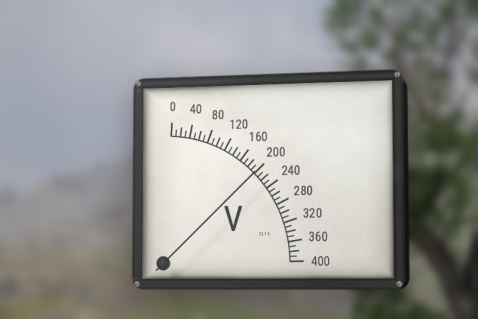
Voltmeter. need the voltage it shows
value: 200 V
